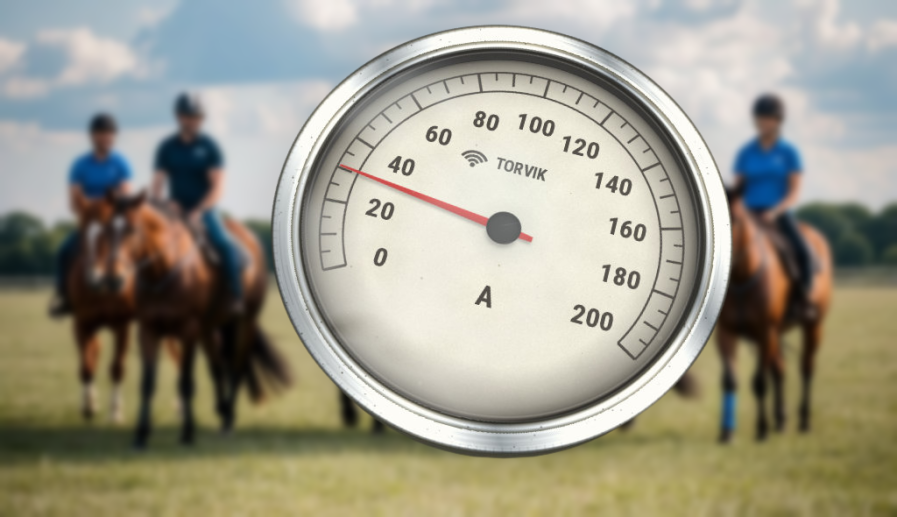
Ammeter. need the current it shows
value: 30 A
